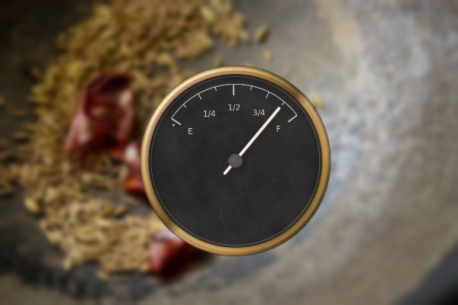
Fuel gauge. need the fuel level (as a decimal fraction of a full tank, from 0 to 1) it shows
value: 0.875
